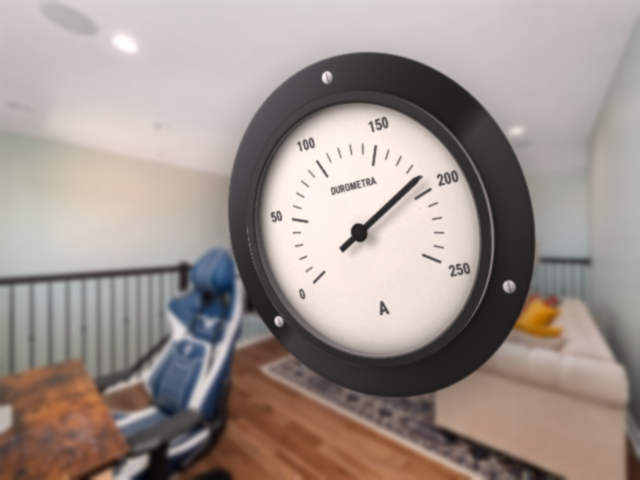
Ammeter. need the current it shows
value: 190 A
